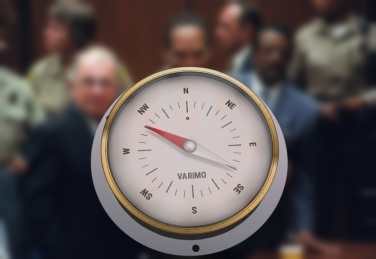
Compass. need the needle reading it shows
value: 300 °
